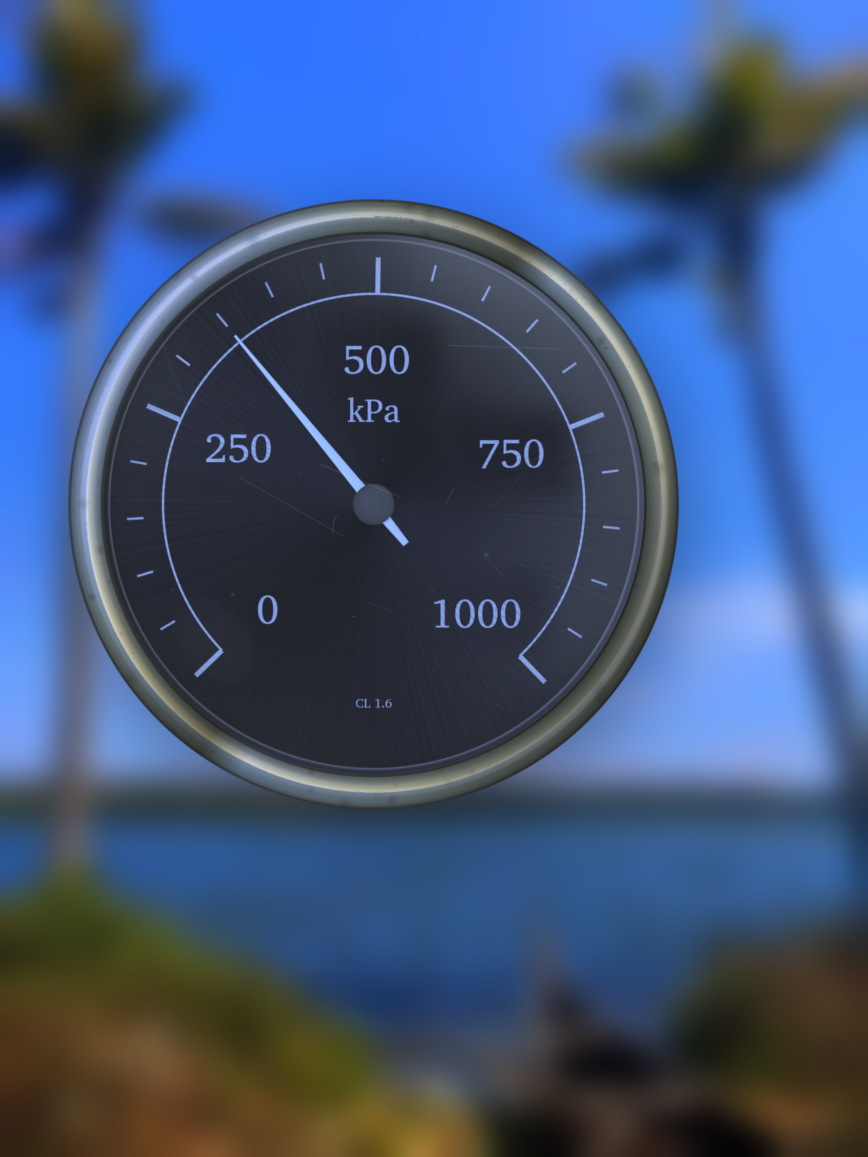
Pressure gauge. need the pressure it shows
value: 350 kPa
